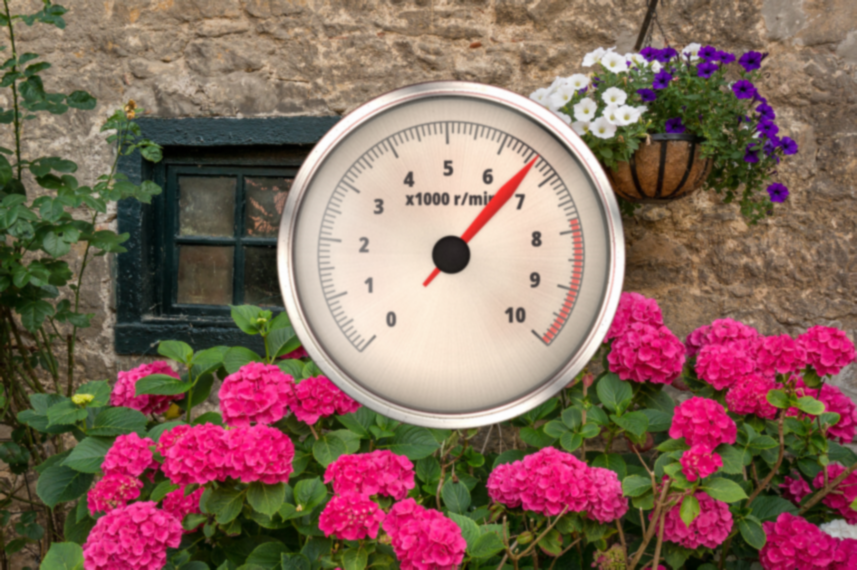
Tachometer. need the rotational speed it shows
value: 6600 rpm
